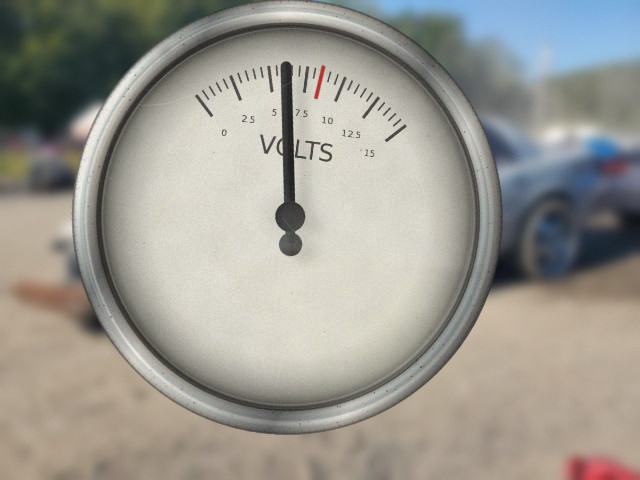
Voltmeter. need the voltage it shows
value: 6 V
